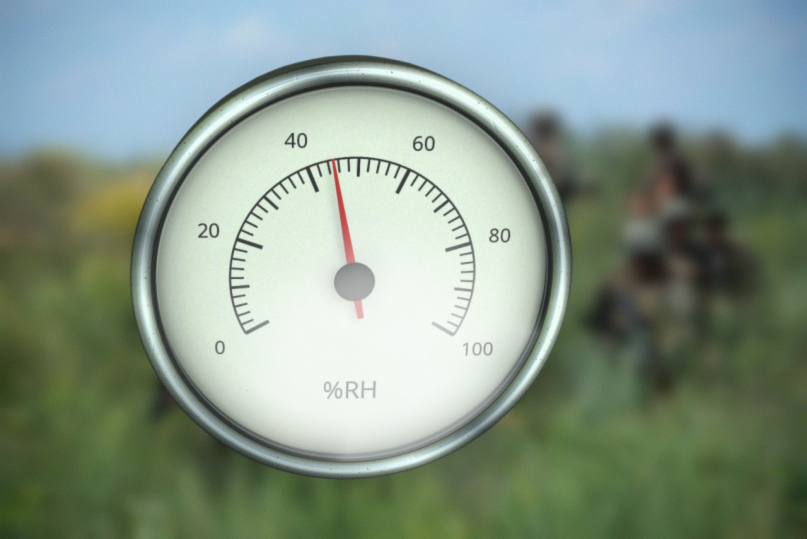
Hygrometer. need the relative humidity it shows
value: 45 %
